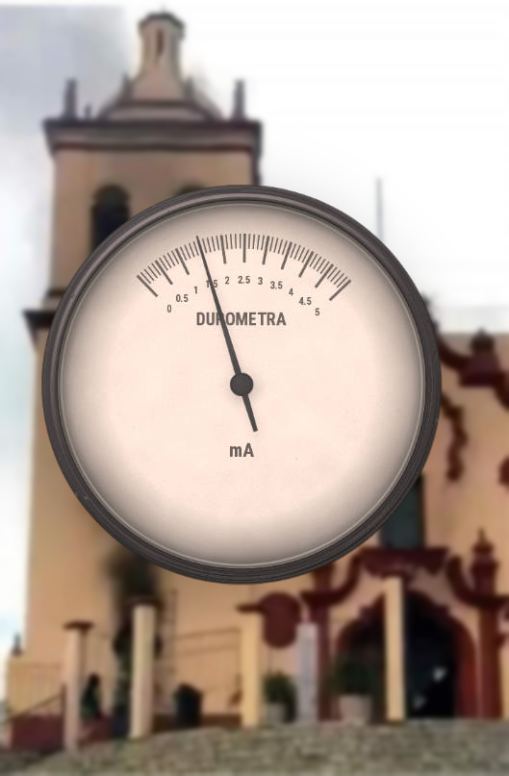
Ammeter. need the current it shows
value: 1.5 mA
